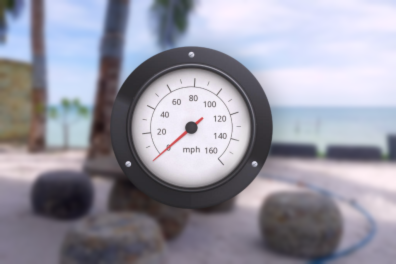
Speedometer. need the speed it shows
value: 0 mph
